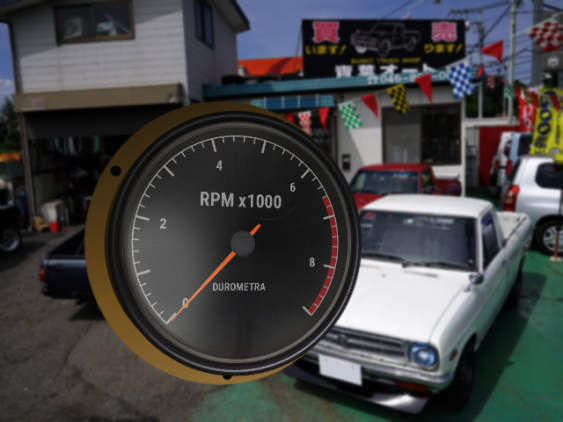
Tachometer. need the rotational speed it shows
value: 0 rpm
